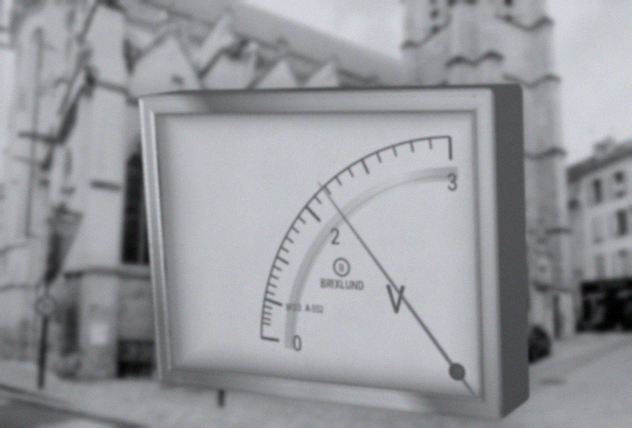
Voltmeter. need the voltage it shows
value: 2.2 V
